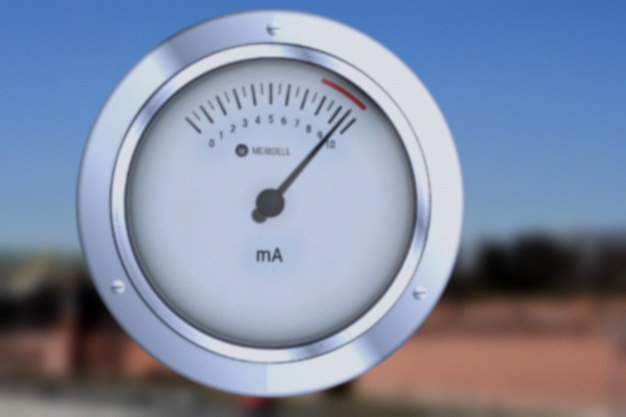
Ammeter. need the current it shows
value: 9.5 mA
